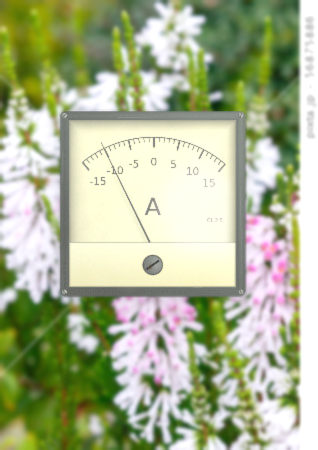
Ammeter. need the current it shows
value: -10 A
